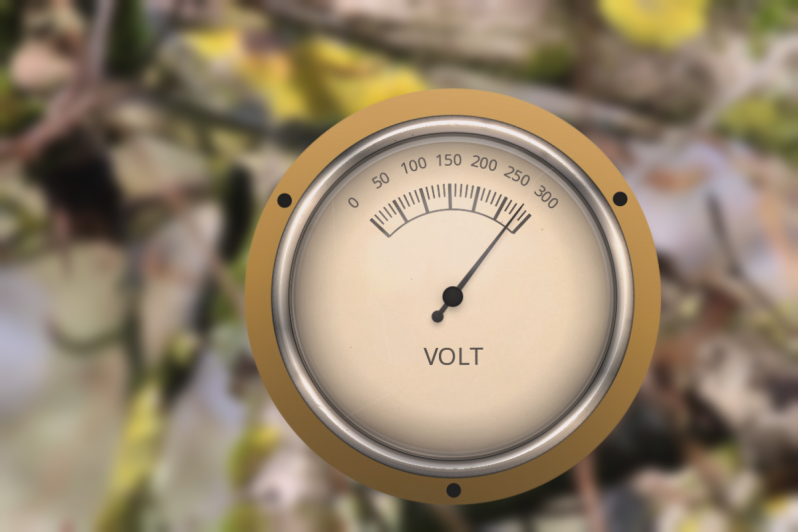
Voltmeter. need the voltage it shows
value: 280 V
